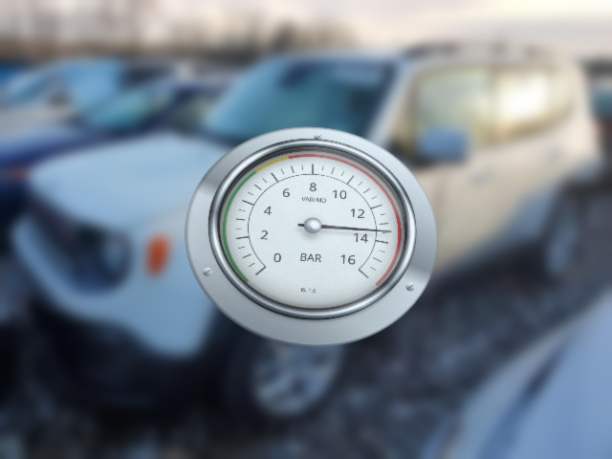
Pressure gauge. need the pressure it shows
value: 13.5 bar
